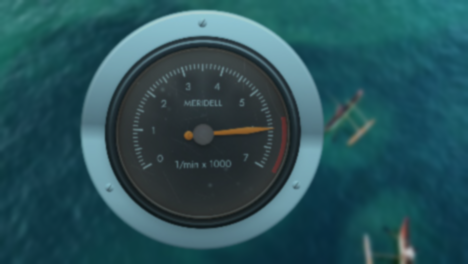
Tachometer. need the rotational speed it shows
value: 6000 rpm
